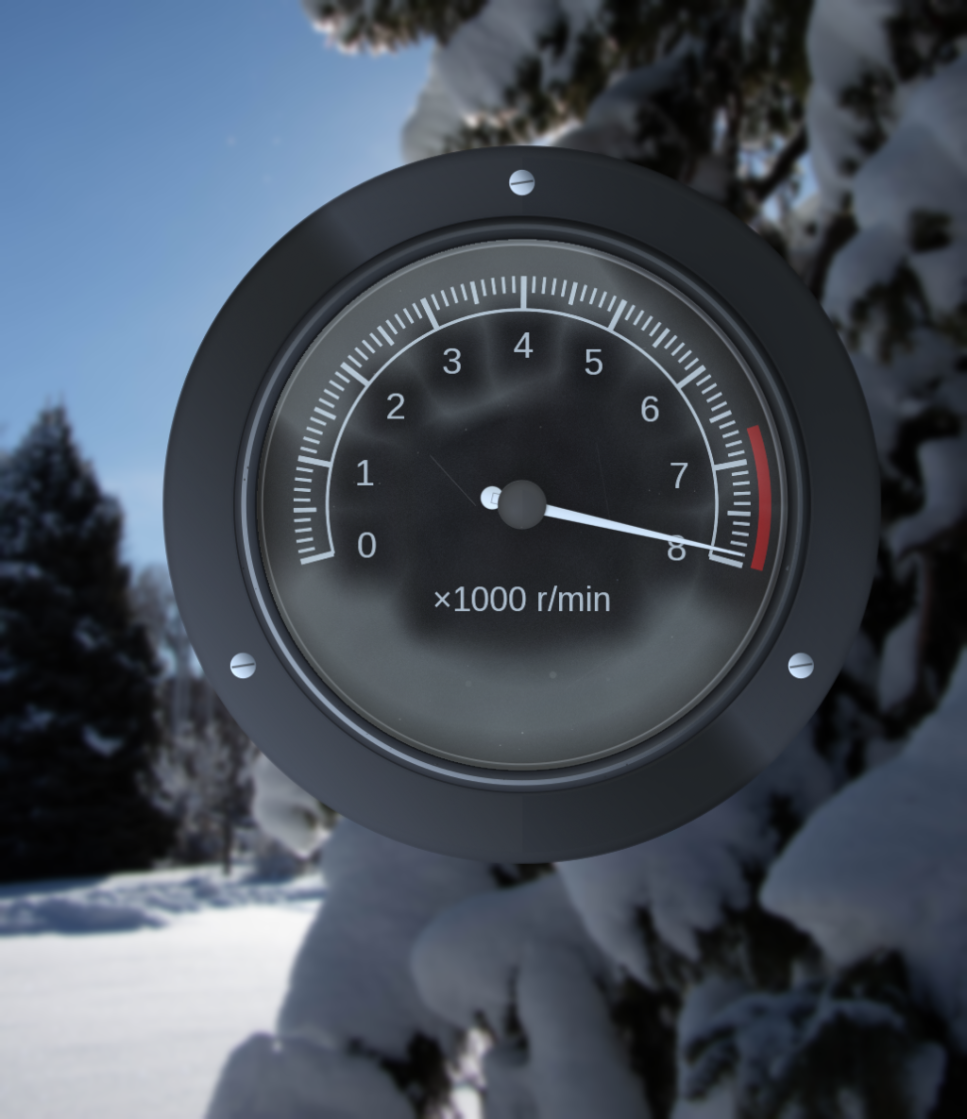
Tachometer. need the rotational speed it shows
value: 7900 rpm
